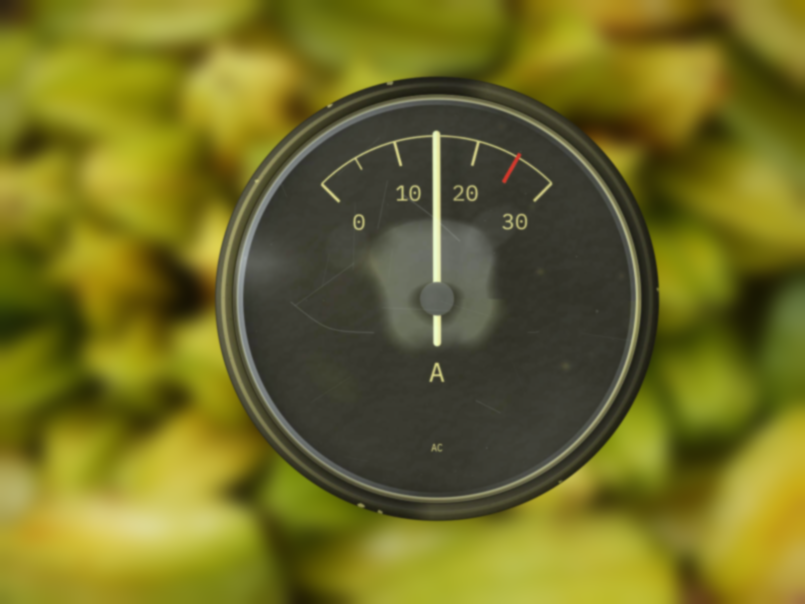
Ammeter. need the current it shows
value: 15 A
